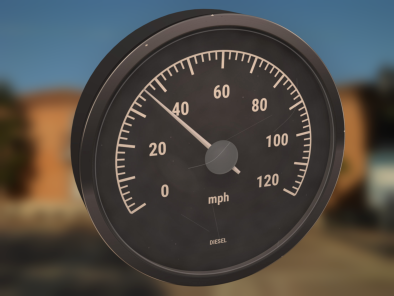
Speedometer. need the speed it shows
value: 36 mph
